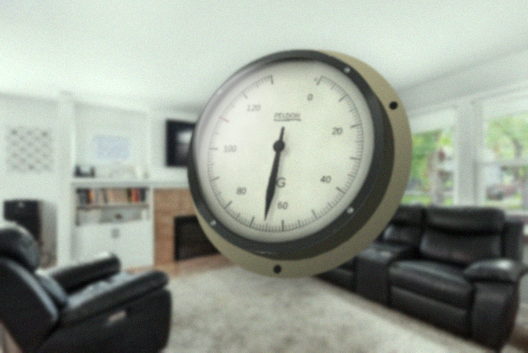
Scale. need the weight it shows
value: 65 kg
